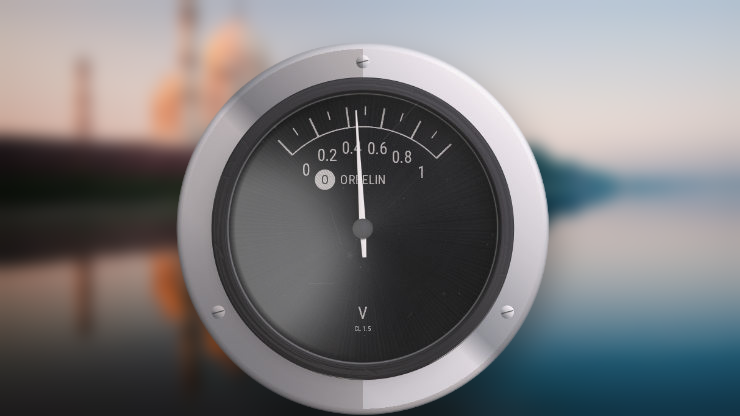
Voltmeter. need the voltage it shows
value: 0.45 V
